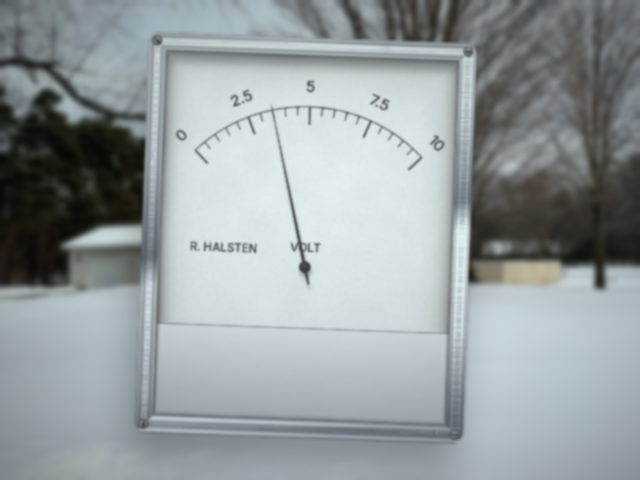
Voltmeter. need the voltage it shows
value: 3.5 V
